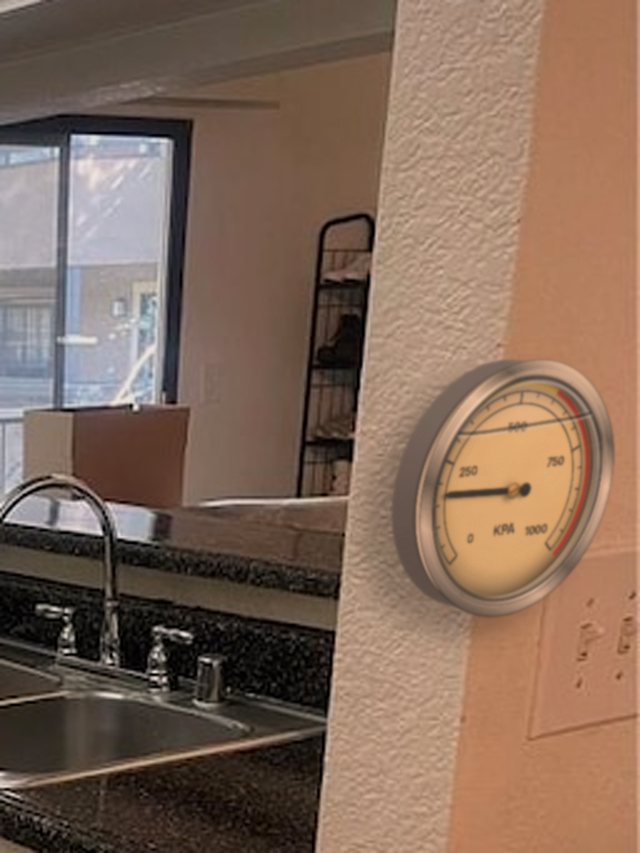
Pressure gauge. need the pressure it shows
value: 175 kPa
